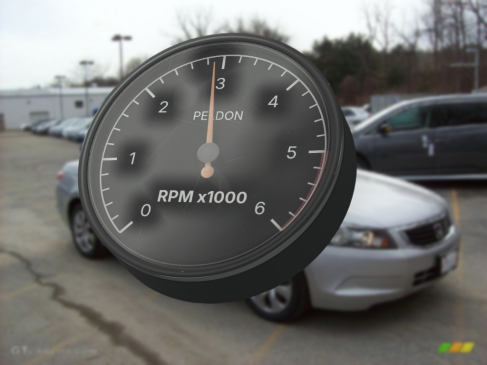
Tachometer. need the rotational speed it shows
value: 2900 rpm
